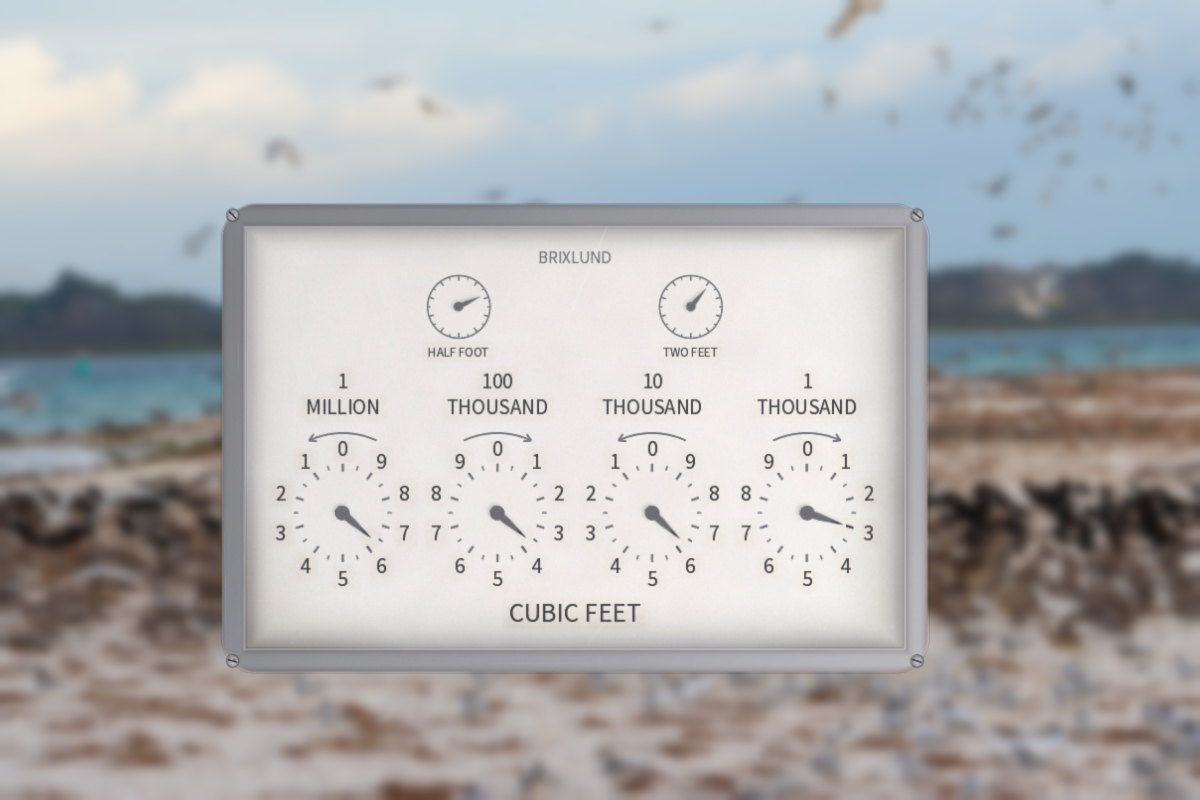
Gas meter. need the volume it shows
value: 636300 ft³
